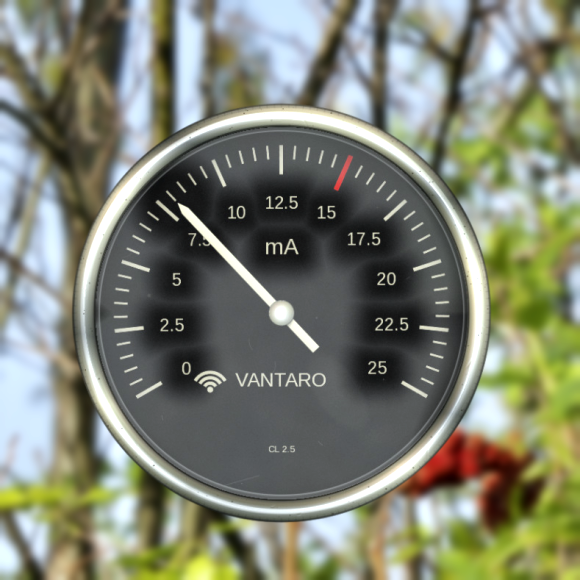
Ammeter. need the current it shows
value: 8 mA
